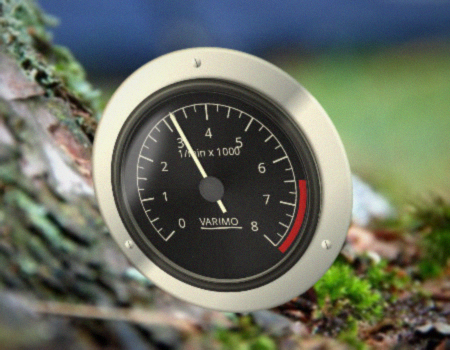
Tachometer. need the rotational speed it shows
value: 3250 rpm
